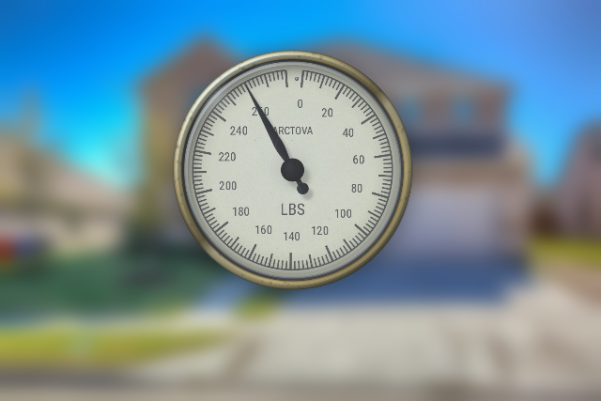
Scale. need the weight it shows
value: 260 lb
